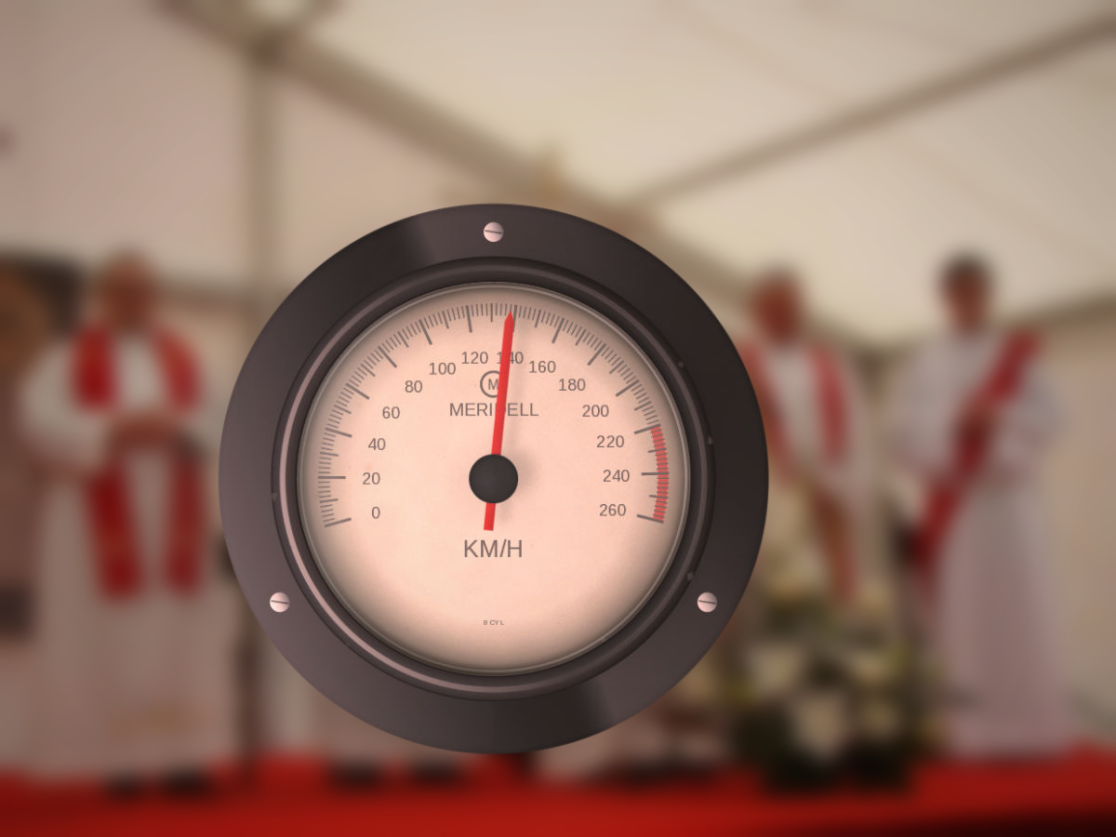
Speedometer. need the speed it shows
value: 138 km/h
